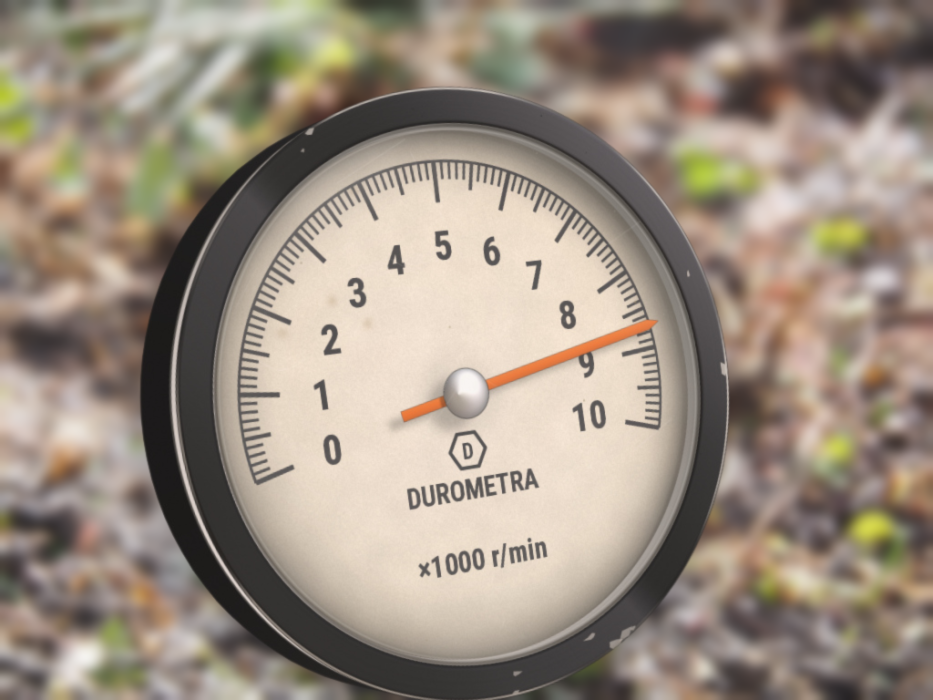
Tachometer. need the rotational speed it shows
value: 8700 rpm
